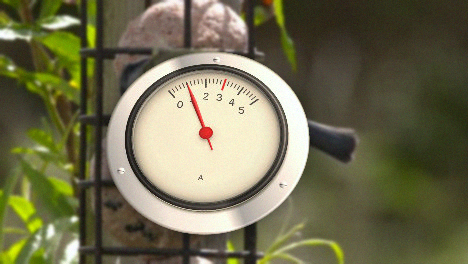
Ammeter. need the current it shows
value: 1 A
